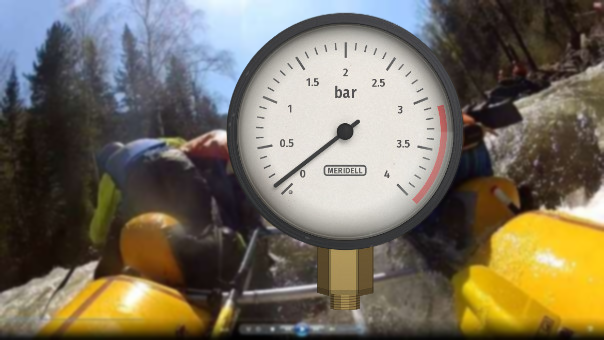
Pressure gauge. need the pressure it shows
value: 0.1 bar
